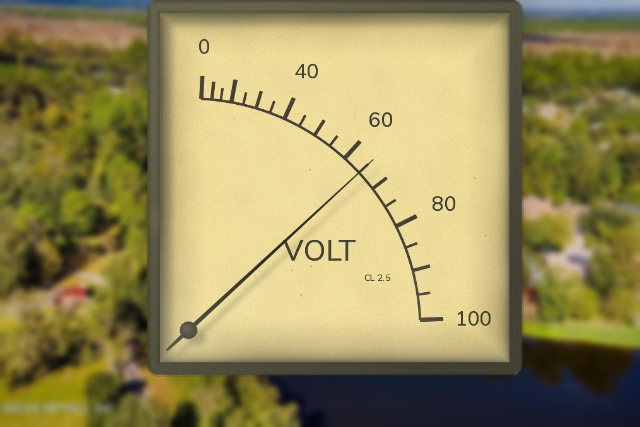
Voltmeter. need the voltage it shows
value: 65 V
